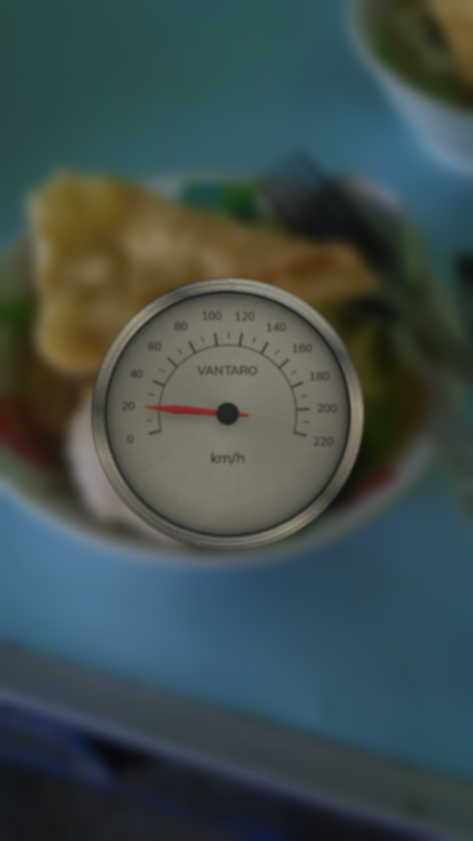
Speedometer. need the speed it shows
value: 20 km/h
